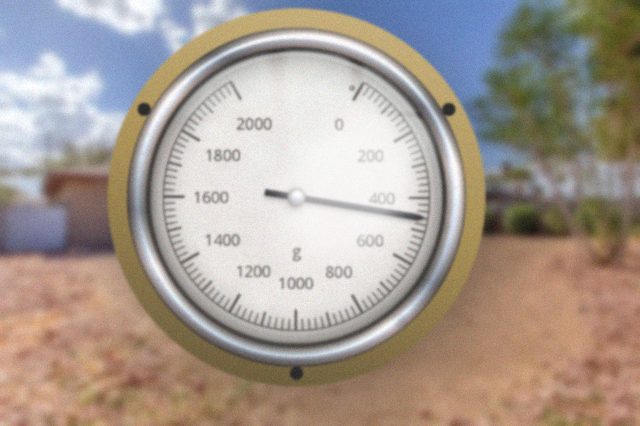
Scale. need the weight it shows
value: 460 g
